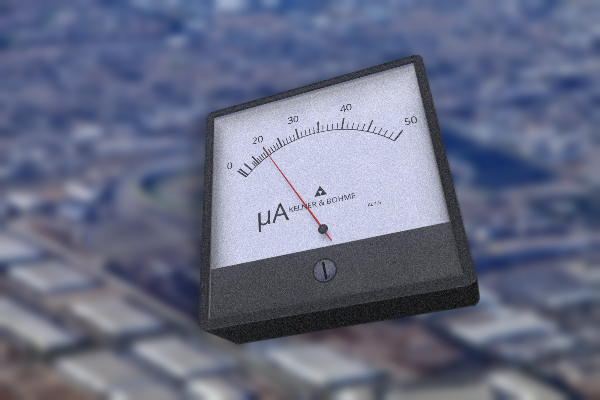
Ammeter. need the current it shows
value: 20 µA
